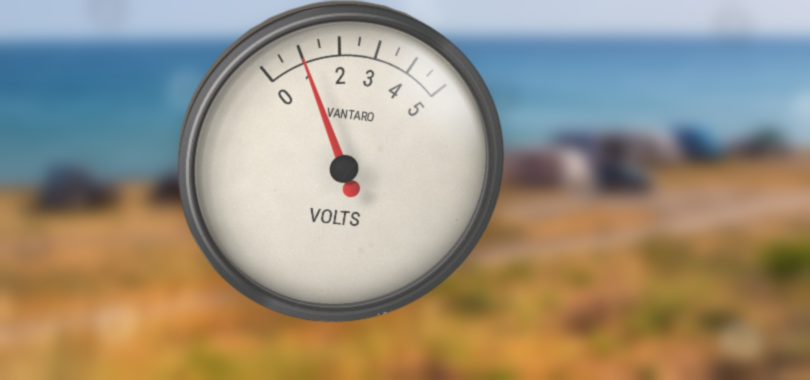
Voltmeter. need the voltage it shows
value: 1 V
